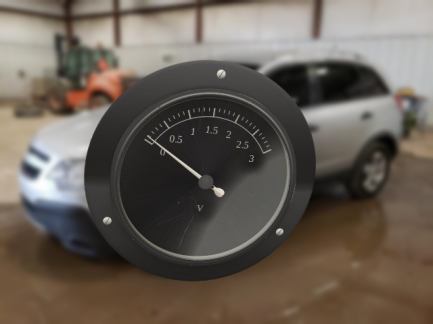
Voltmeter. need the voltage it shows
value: 0.1 V
